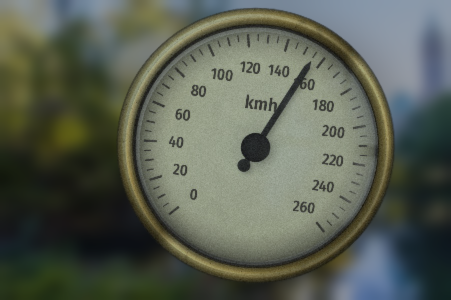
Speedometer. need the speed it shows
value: 155 km/h
